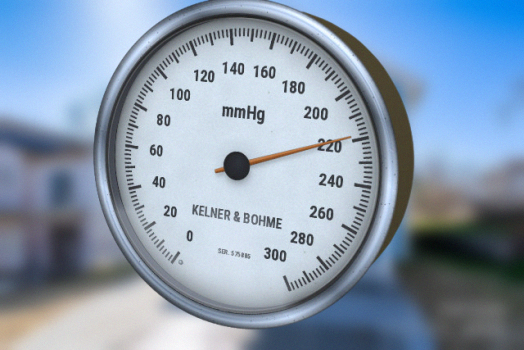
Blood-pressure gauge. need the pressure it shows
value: 218 mmHg
